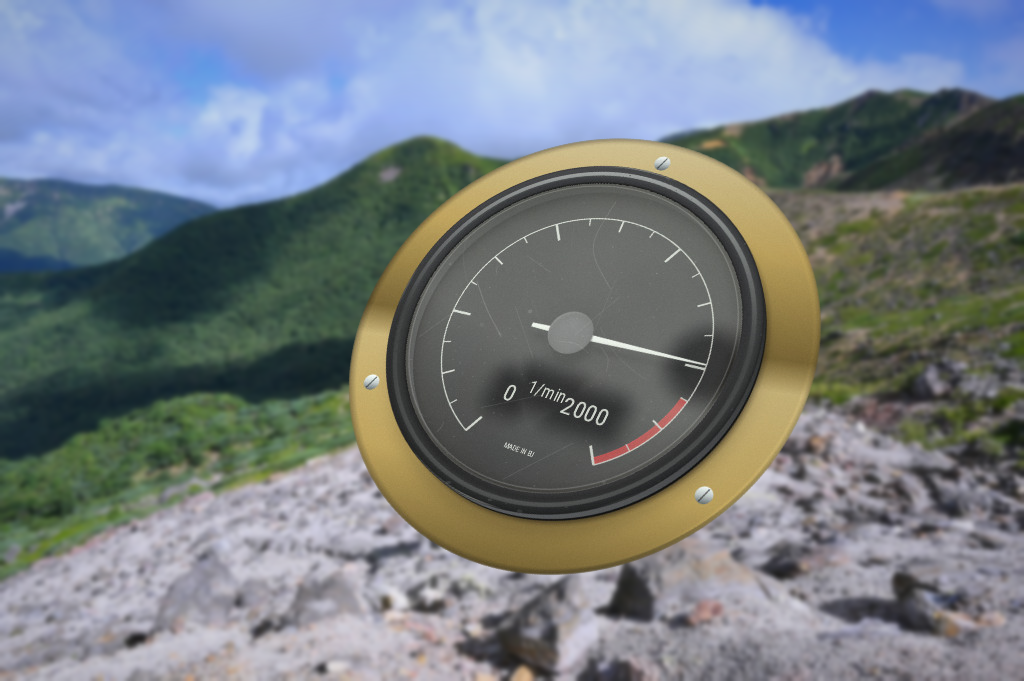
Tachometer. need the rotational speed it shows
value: 1600 rpm
